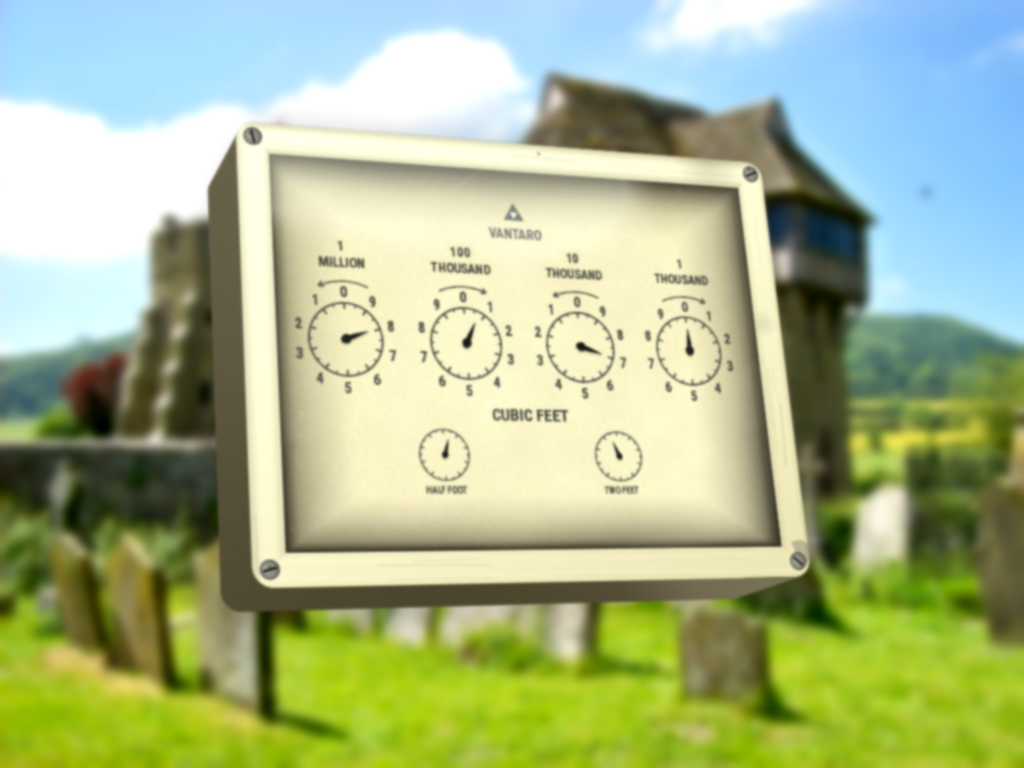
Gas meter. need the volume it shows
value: 807000 ft³
